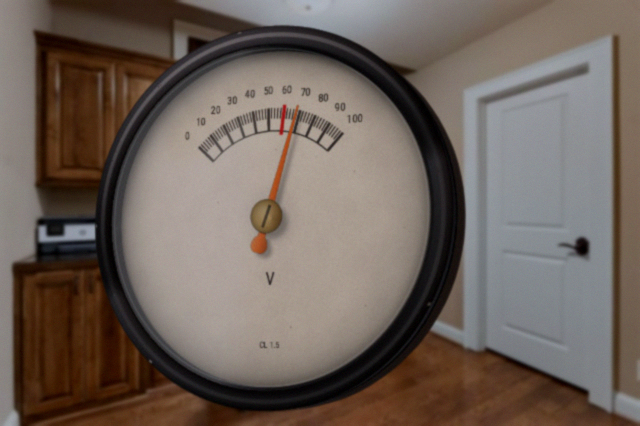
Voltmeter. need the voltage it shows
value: 70 V
